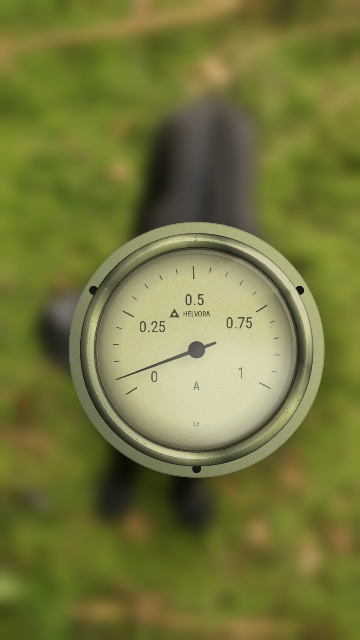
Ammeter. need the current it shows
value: 0.05 A
